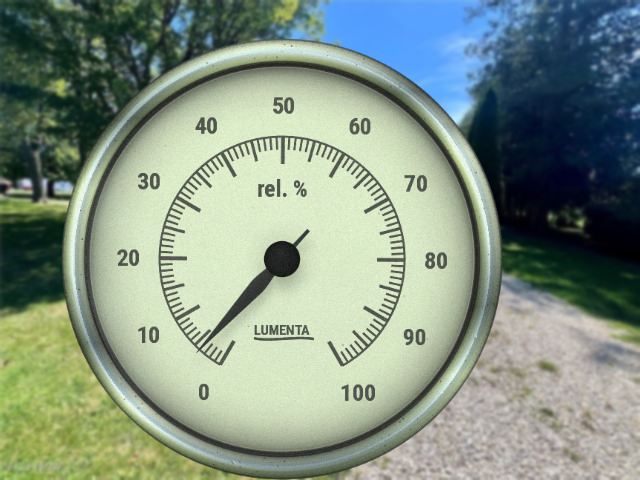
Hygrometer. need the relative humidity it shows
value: 4 %
